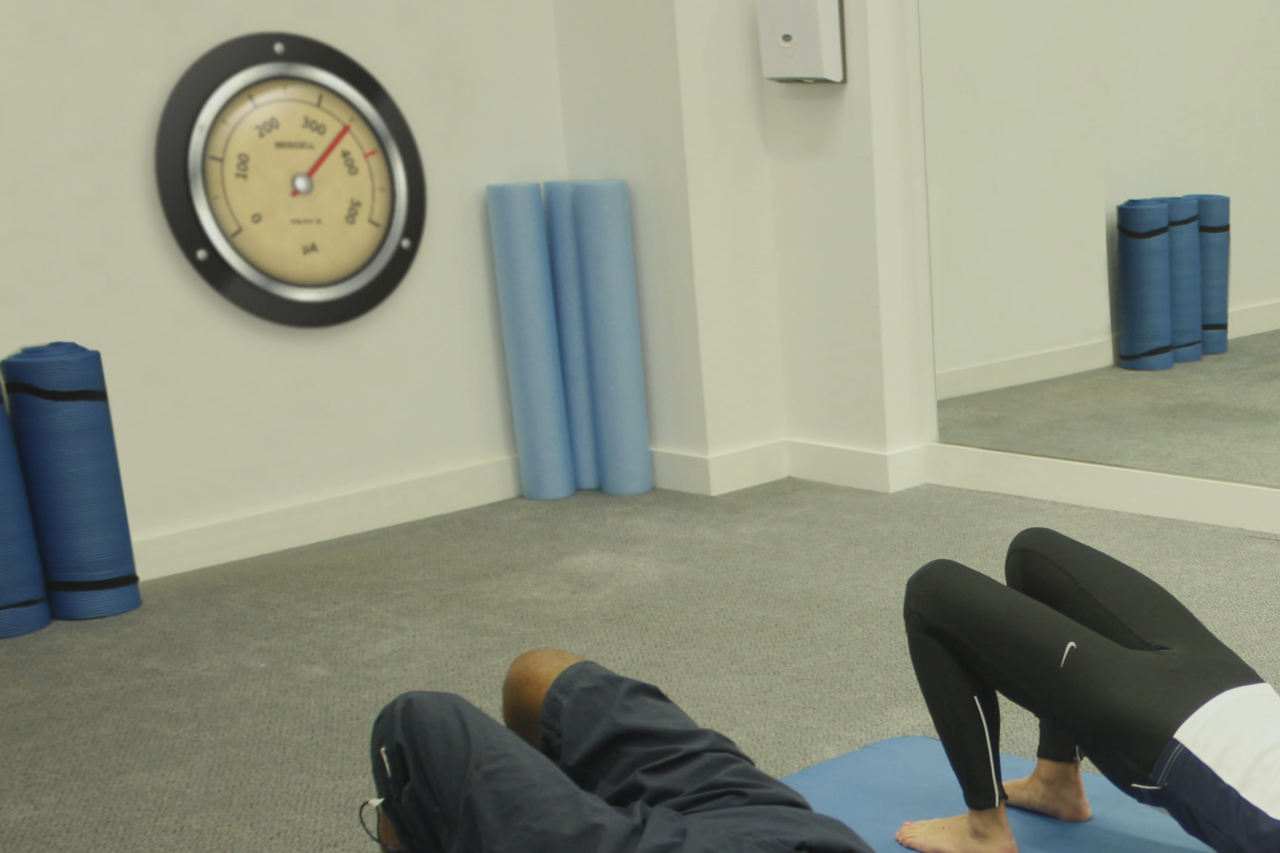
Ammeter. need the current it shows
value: 350 µA
